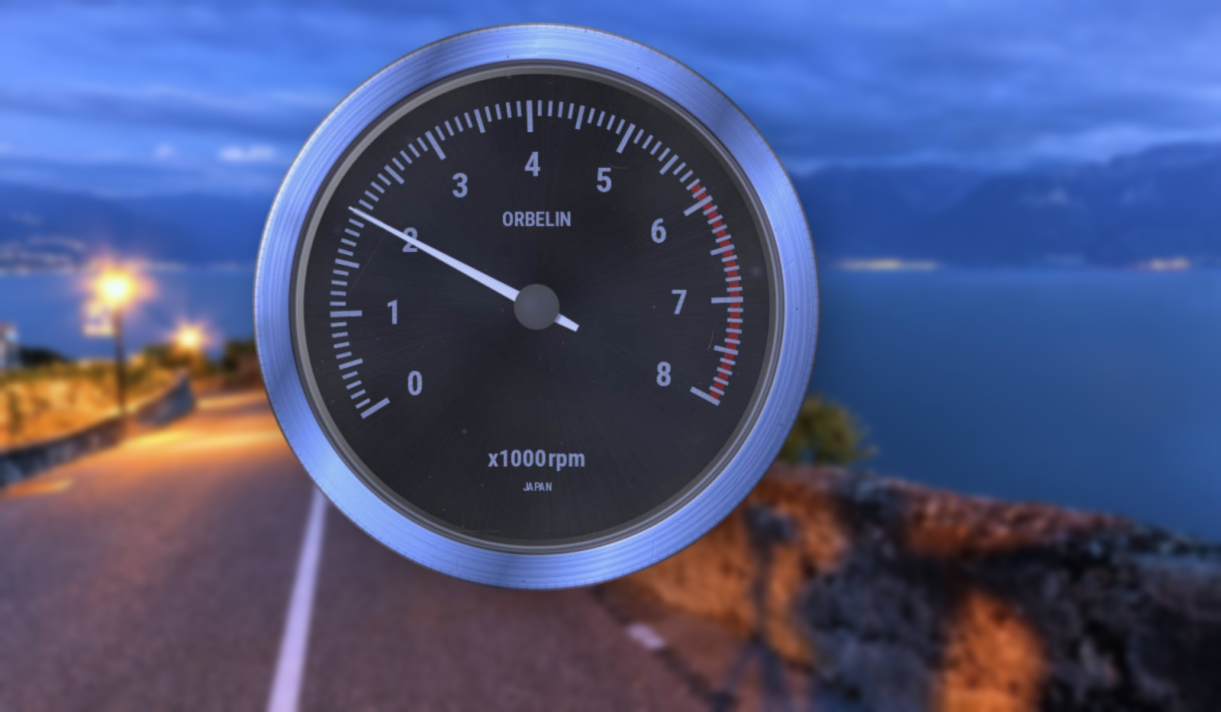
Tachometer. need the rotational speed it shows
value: 2000 rpm
